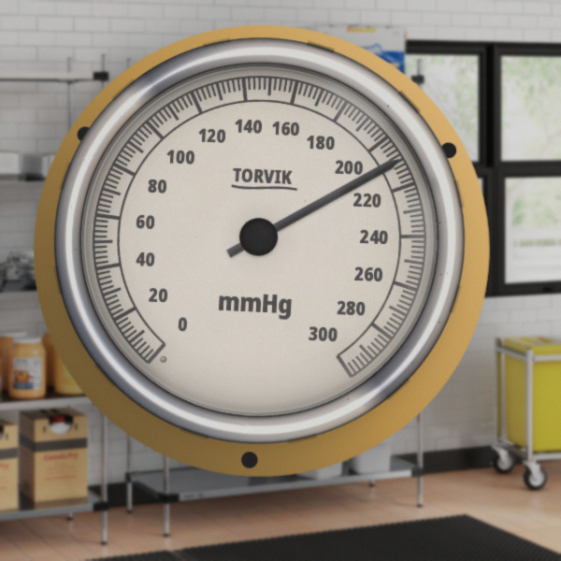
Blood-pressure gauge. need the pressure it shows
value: 210 mmHg
